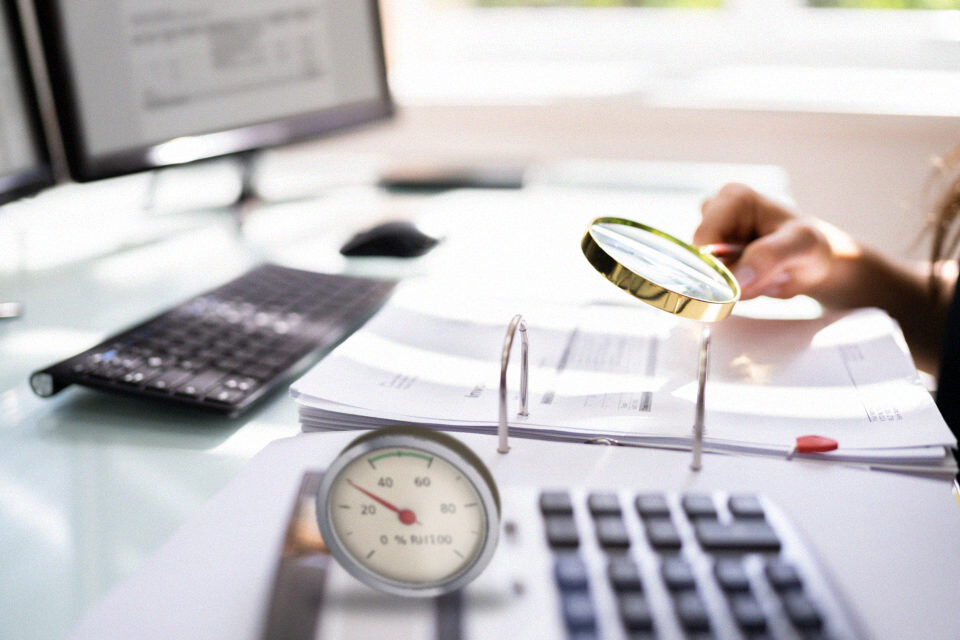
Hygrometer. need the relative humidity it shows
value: 30 %
